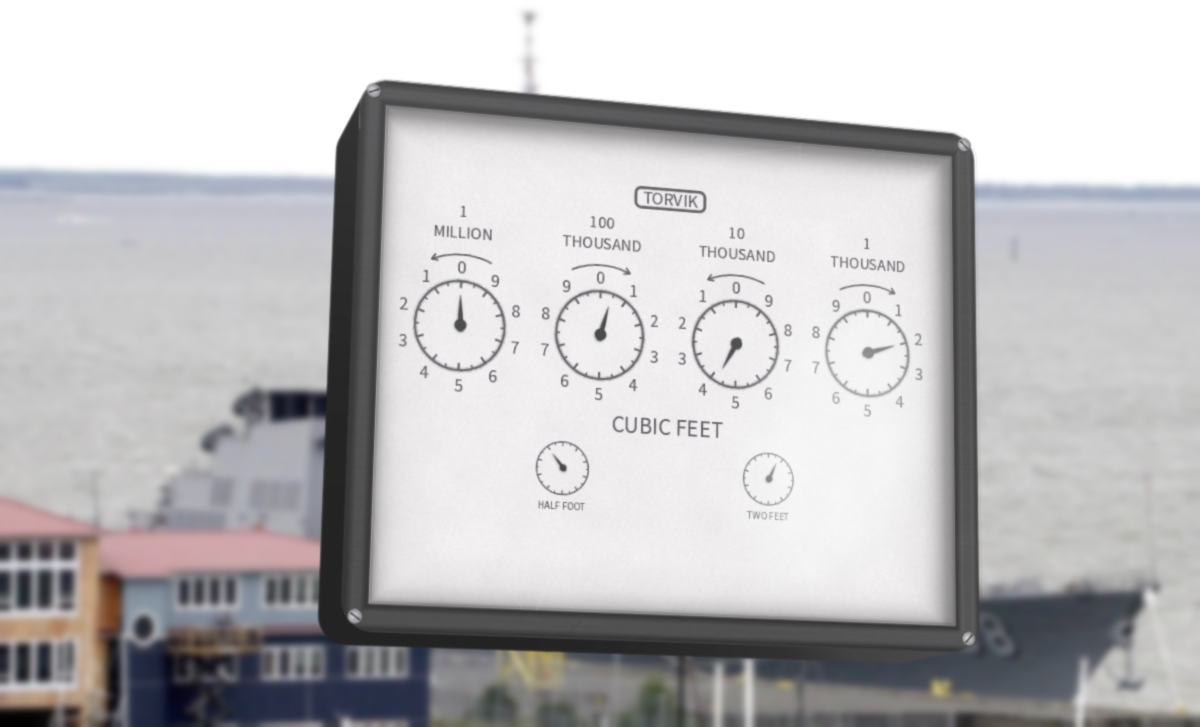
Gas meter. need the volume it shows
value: 4200 ft³
